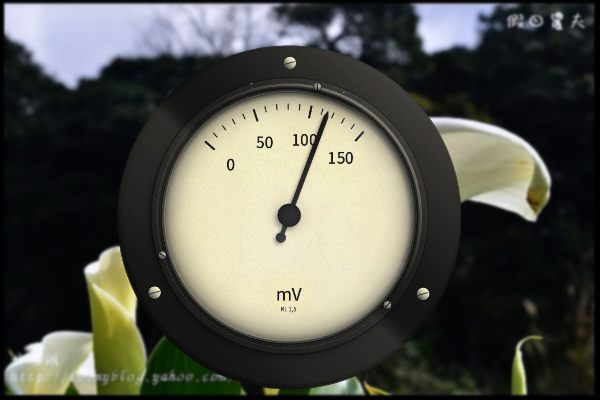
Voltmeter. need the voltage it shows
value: 115 mV
